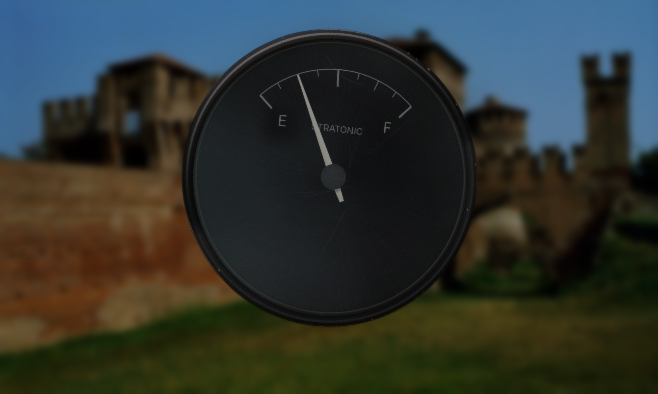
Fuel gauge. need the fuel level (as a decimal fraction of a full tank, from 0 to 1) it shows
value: 0.25
